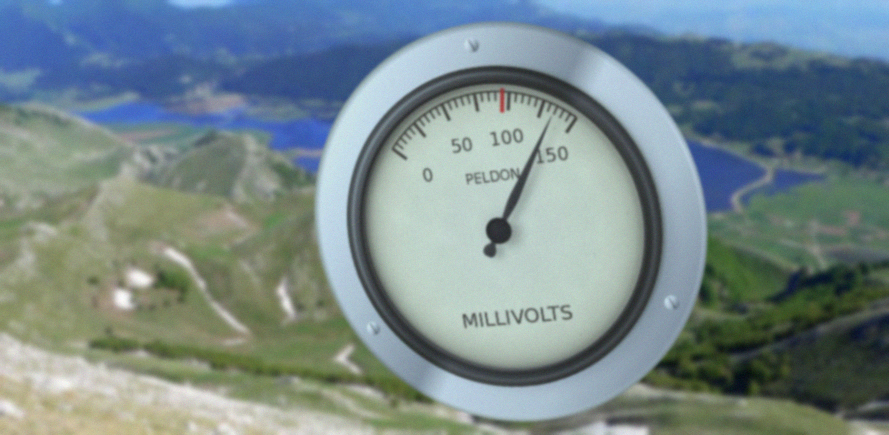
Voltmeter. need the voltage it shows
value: 135 mV
